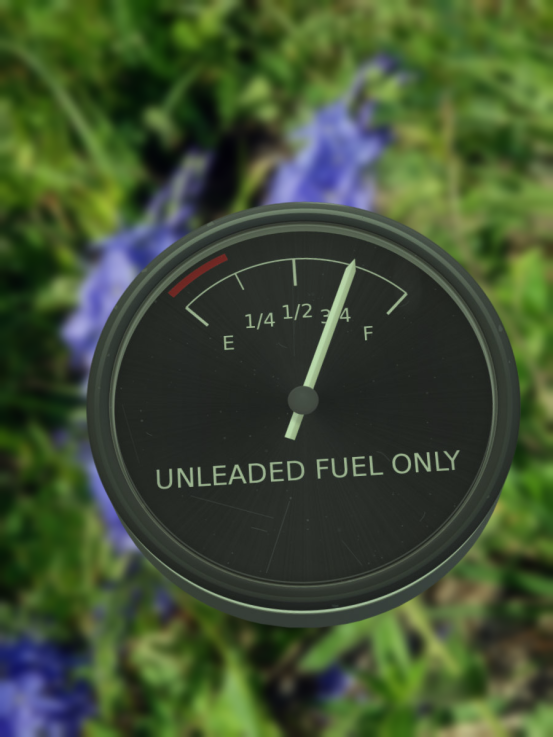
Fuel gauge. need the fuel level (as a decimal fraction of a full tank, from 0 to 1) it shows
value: 0.75
